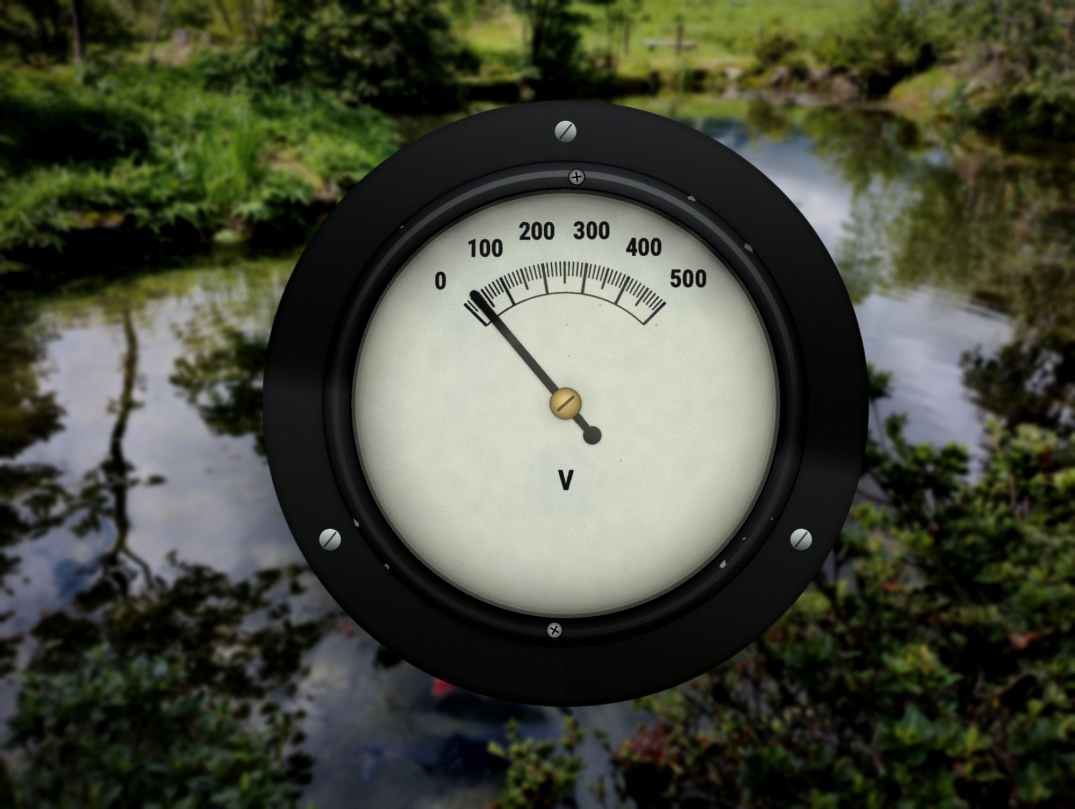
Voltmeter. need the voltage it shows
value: 30 V
